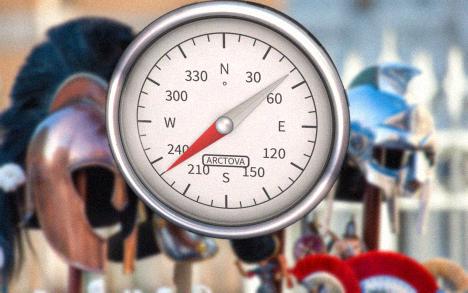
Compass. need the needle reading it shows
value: 230 °
